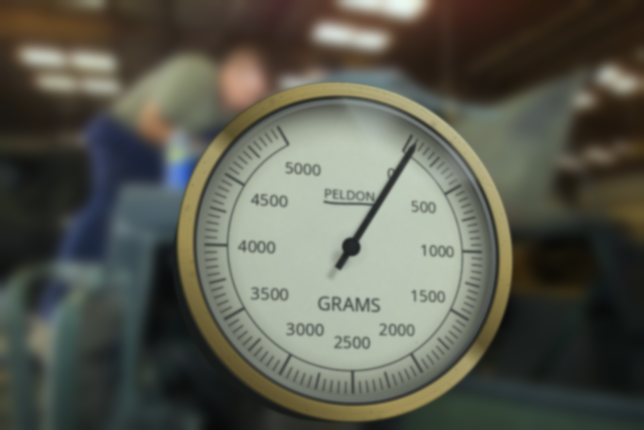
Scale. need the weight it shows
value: 50 g
